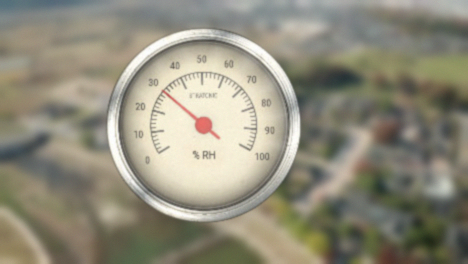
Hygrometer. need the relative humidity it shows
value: 30 %
